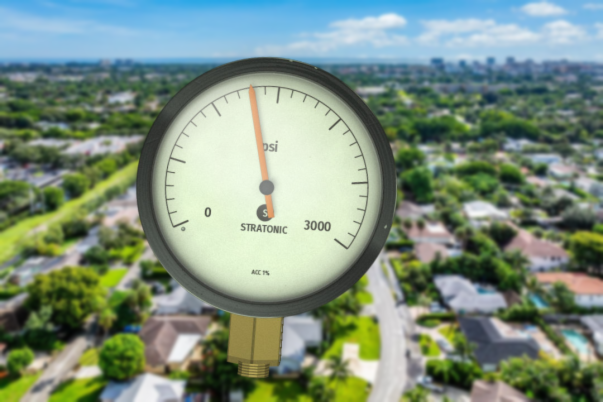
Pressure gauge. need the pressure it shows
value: 1300 psi
